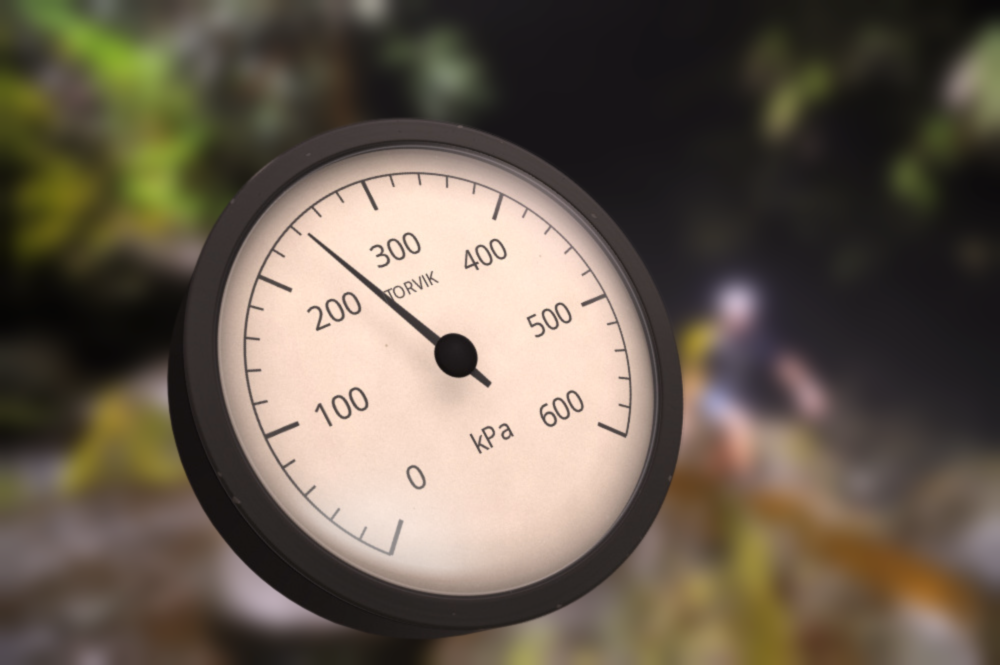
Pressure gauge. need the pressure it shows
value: 240 kPa
